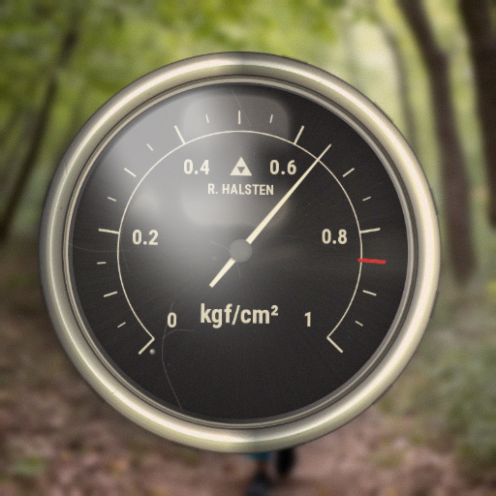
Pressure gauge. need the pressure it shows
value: 0.65 kg/cm²
